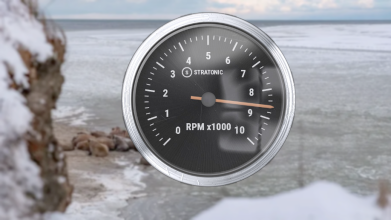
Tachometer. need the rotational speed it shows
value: 8600 rpm
